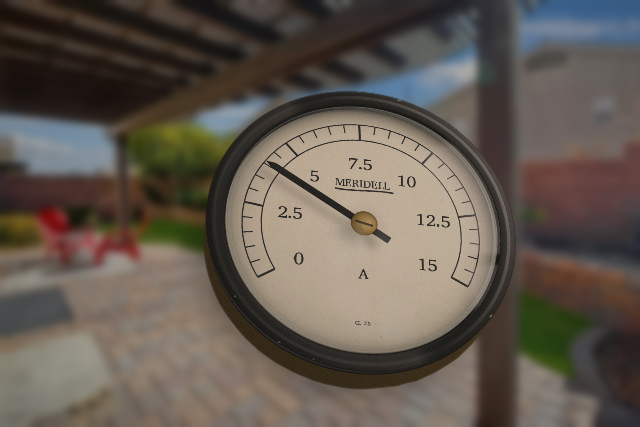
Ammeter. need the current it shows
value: 4 A
